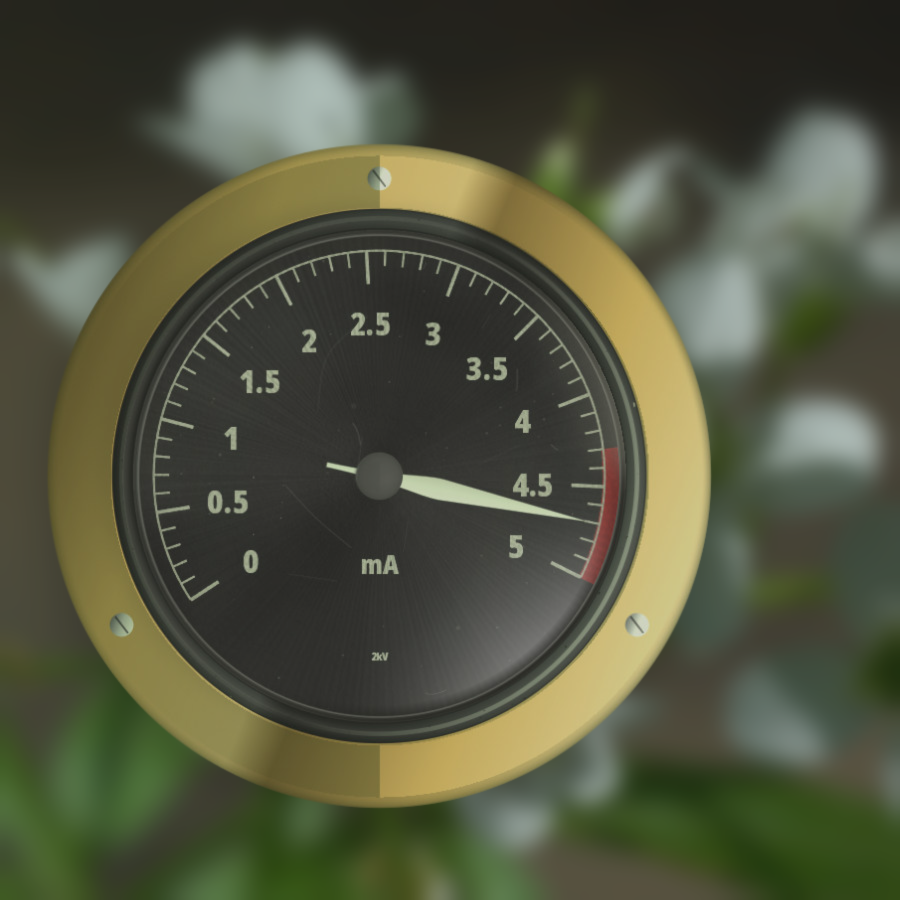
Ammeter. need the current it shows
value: 4.7 mA
